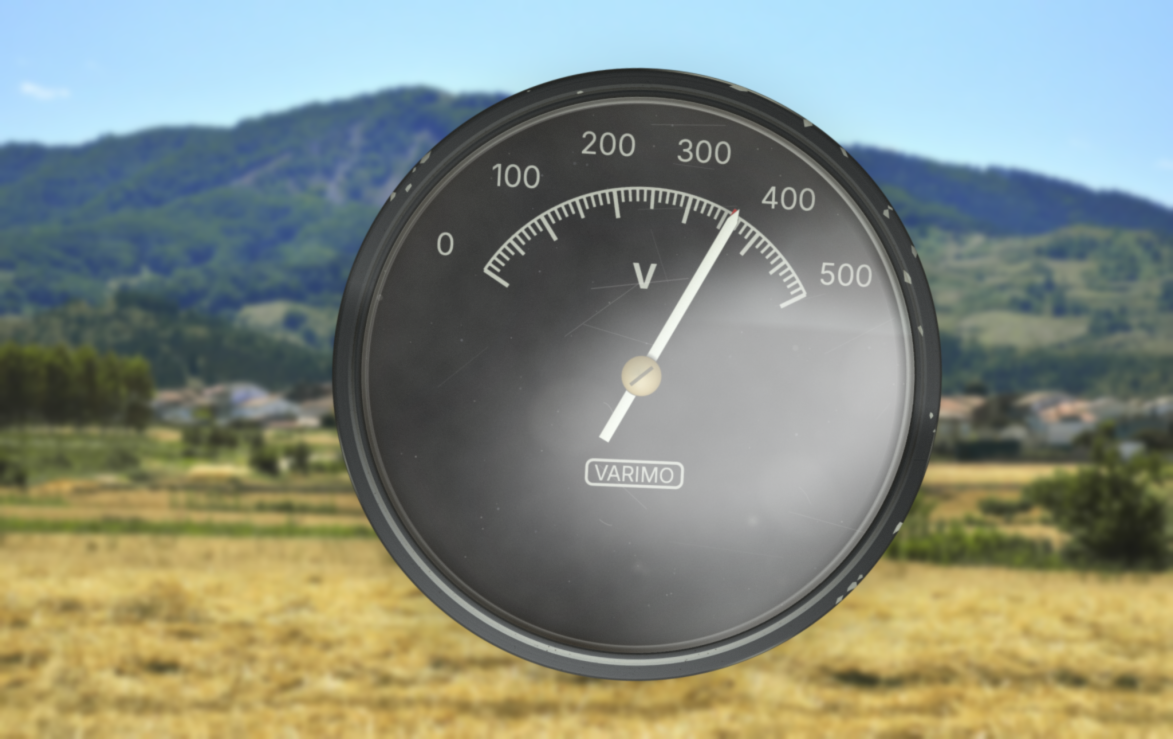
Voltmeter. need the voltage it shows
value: 360 V
